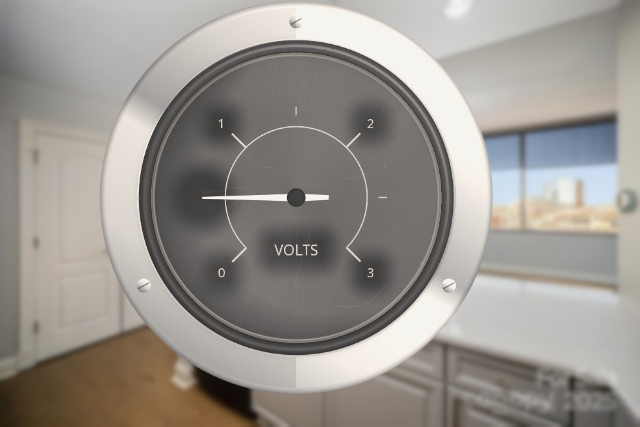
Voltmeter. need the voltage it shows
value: 0.5 V
